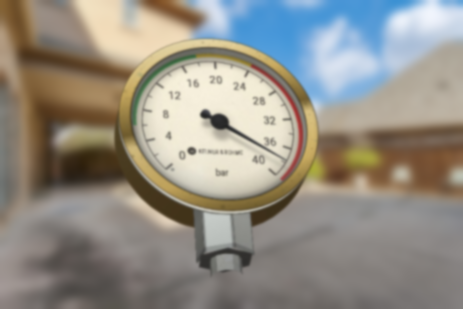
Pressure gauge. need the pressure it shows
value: 38 bar
